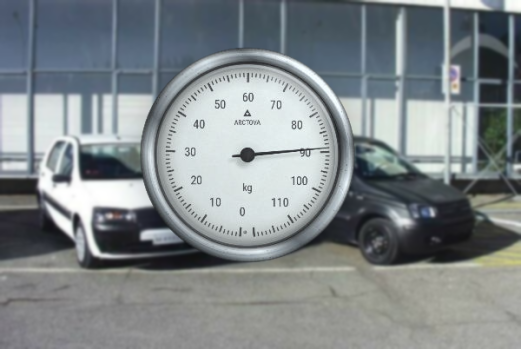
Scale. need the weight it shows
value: 89 kg
